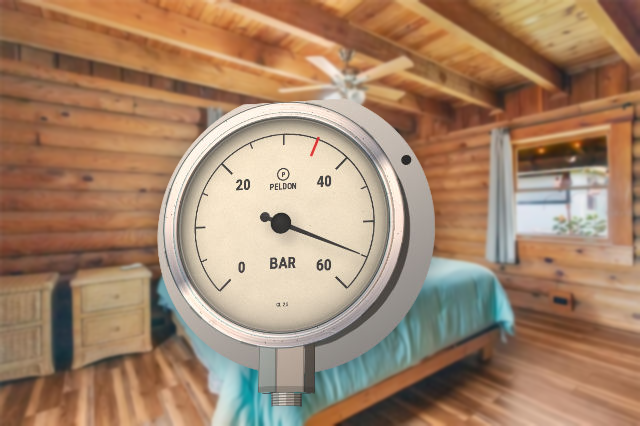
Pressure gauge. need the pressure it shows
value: 55 bar
